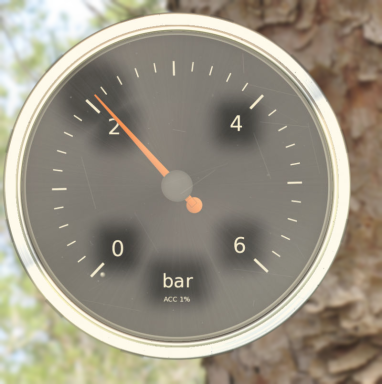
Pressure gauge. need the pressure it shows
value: 2.1 bar
